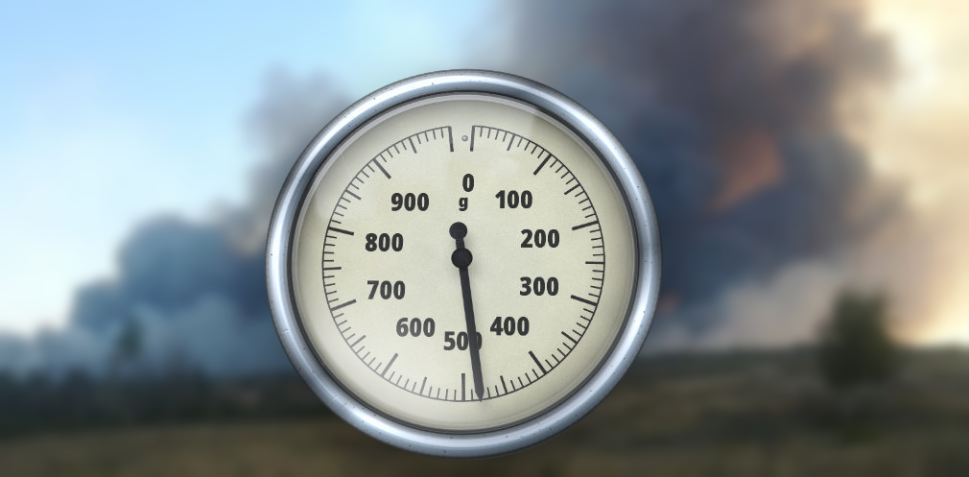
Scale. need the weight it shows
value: 480 g
